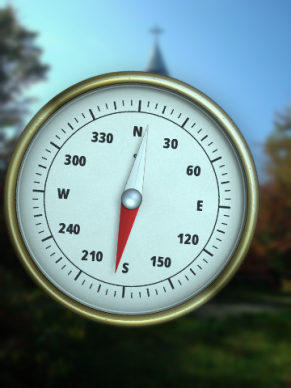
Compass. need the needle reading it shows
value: 187.5 °
